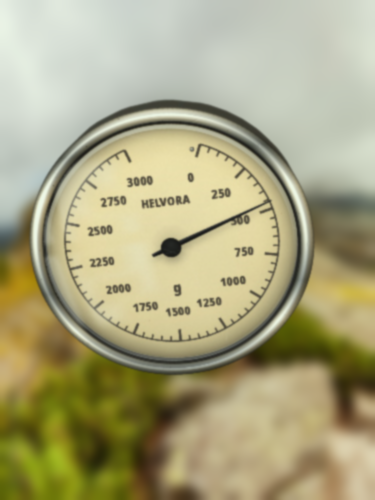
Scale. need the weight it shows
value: 450 g
